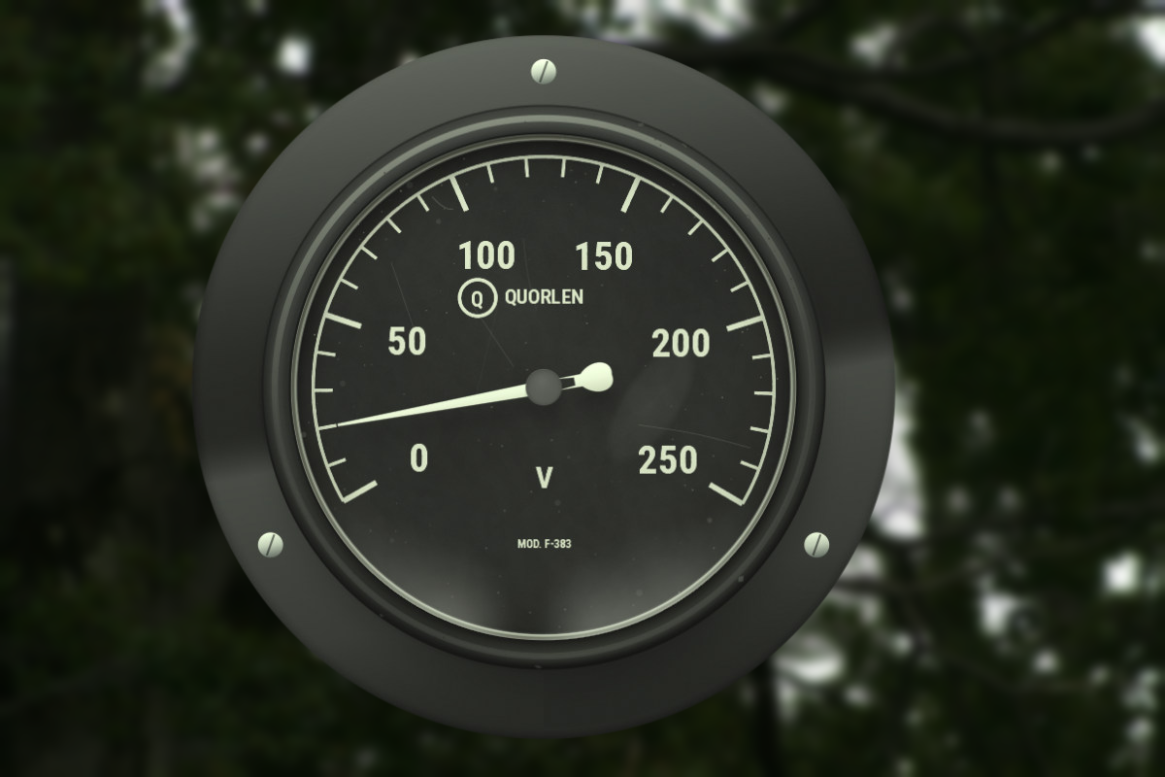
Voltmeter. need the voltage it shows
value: 20 V
